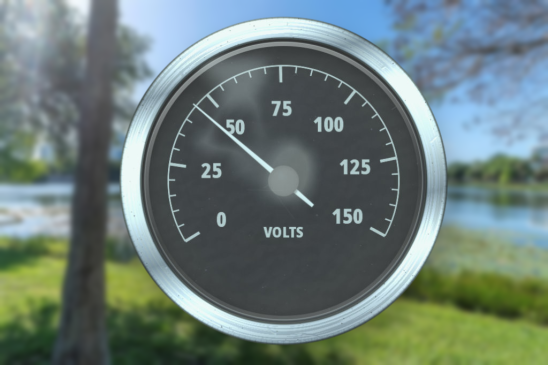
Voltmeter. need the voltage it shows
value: 45 V
